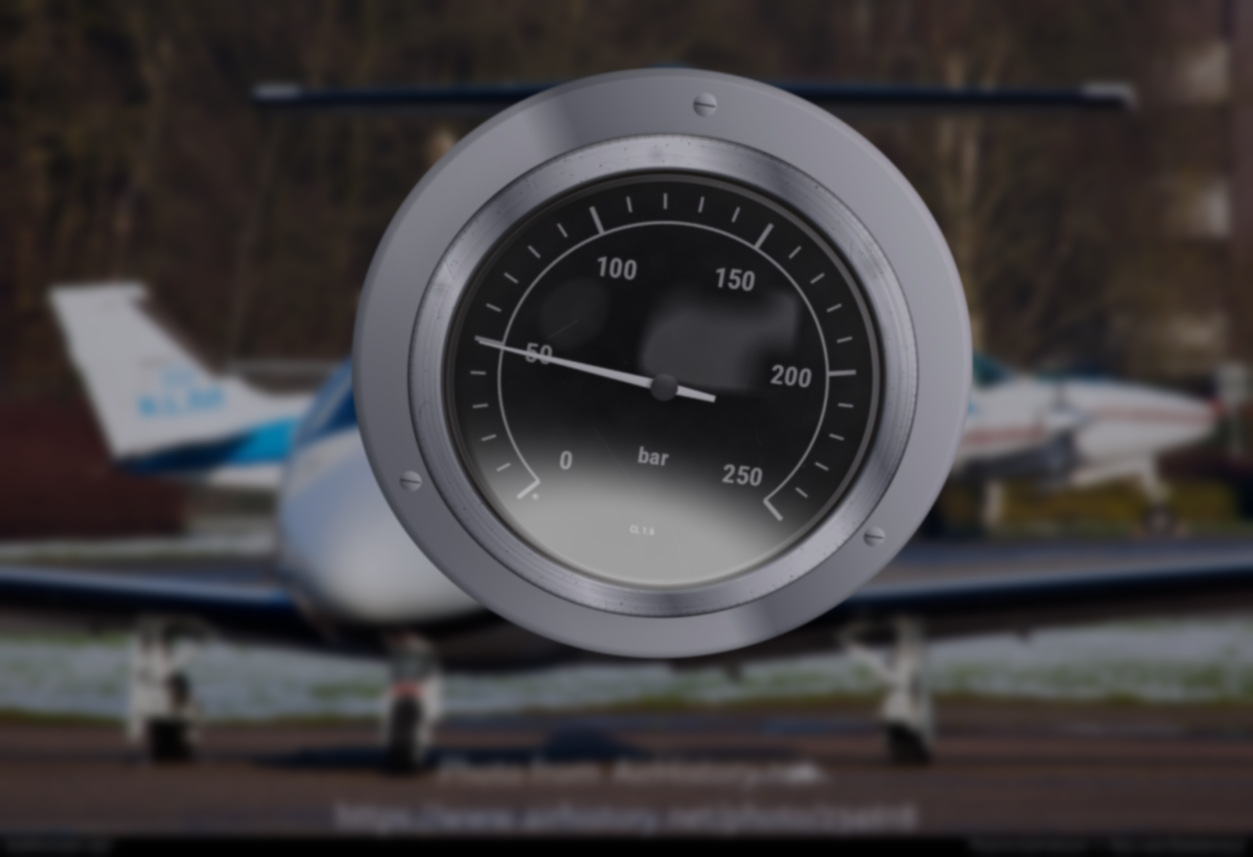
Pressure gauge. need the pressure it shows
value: 50 bar
